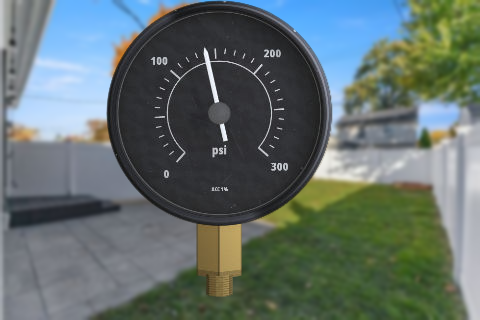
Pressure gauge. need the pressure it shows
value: 140 psi
